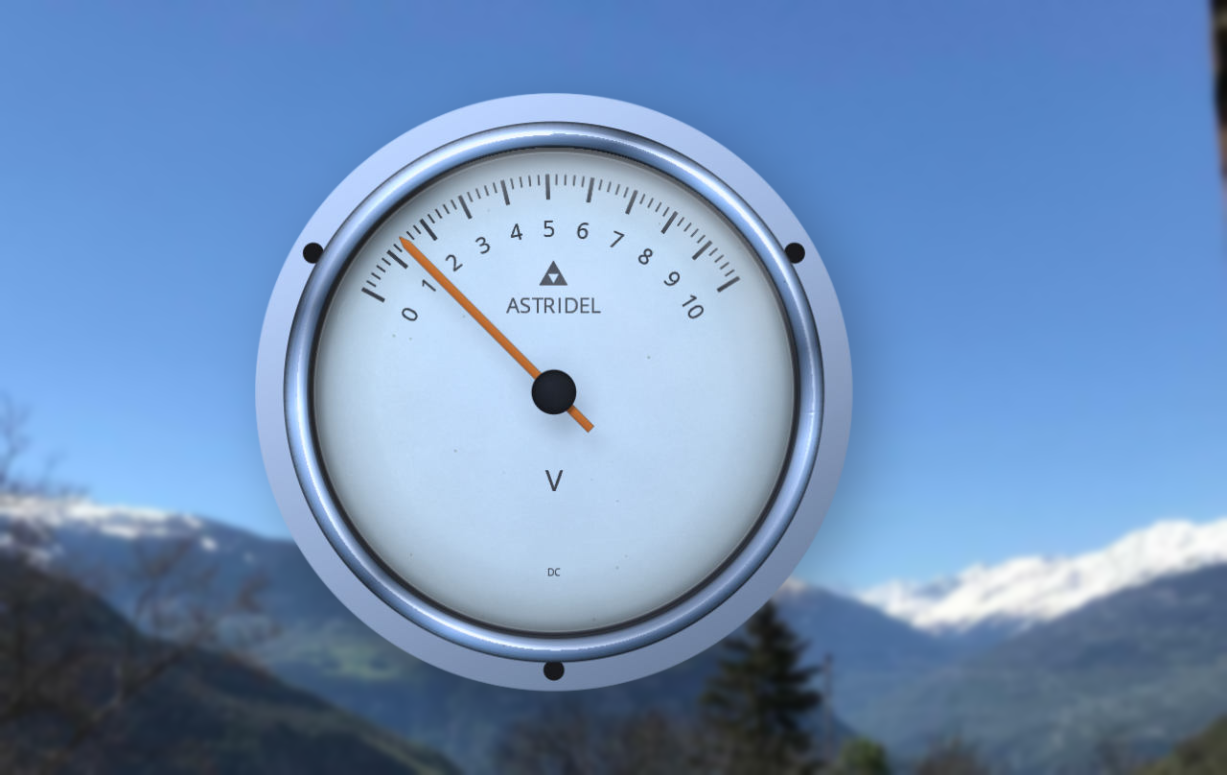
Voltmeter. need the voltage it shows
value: 1.4 V
